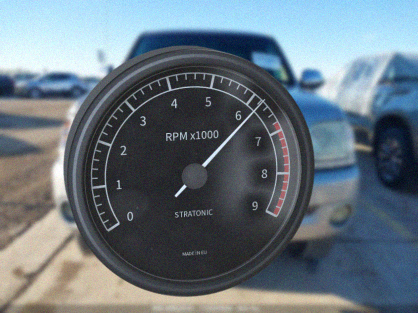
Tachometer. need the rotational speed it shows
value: 6200 rpm
